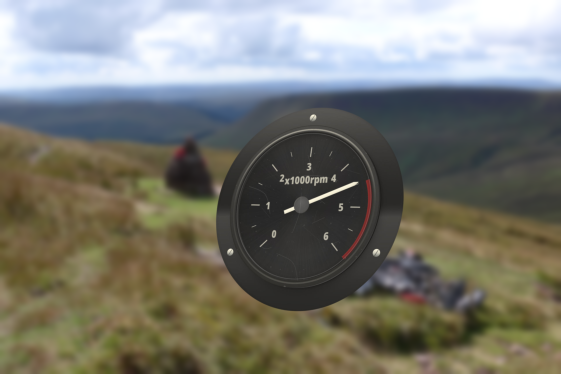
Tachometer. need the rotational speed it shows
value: 4500 rpm
